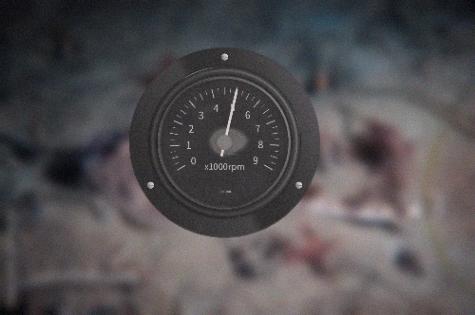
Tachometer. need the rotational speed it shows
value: 5000 rpm
